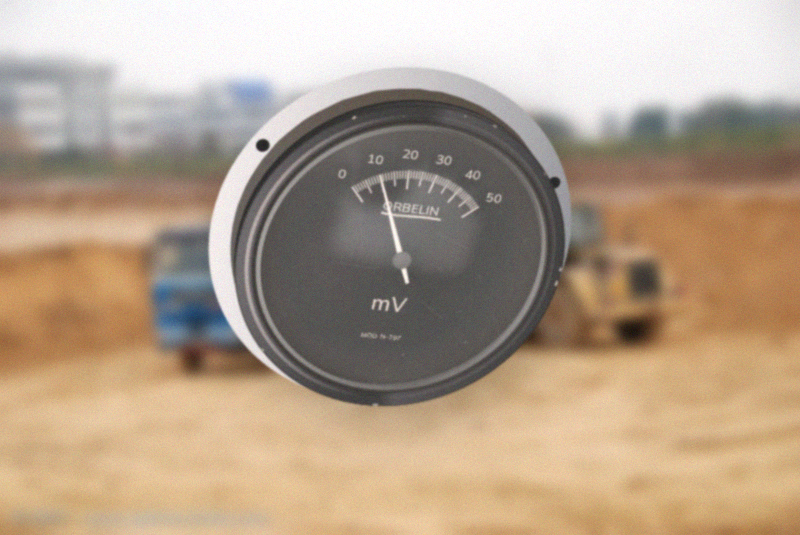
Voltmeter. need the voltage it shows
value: 10 mV
